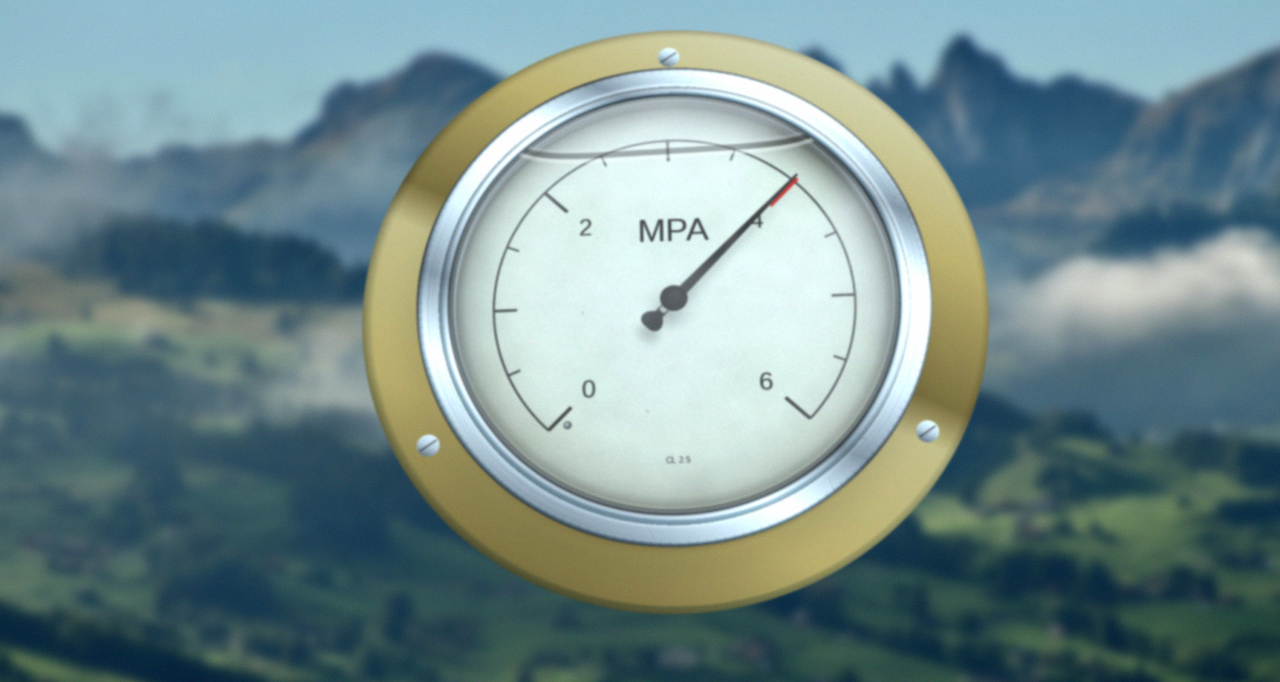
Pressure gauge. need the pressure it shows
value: 4 MPa
